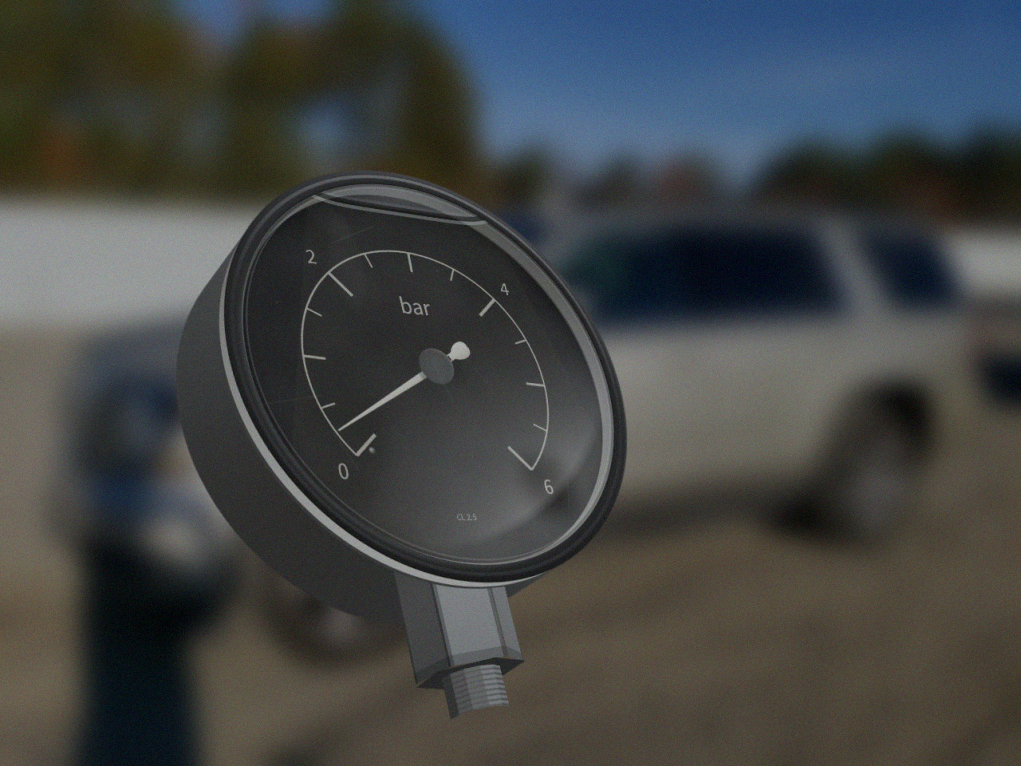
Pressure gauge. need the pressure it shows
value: 0.25 bar
